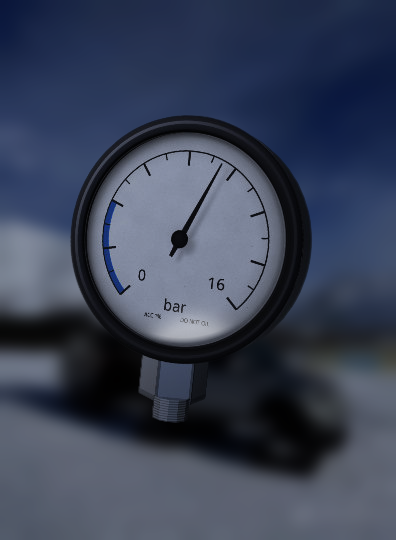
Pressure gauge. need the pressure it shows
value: 9.5 bar
